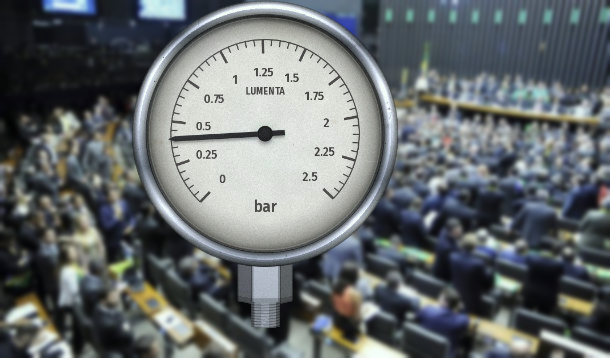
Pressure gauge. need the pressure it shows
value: 0.4 bar
